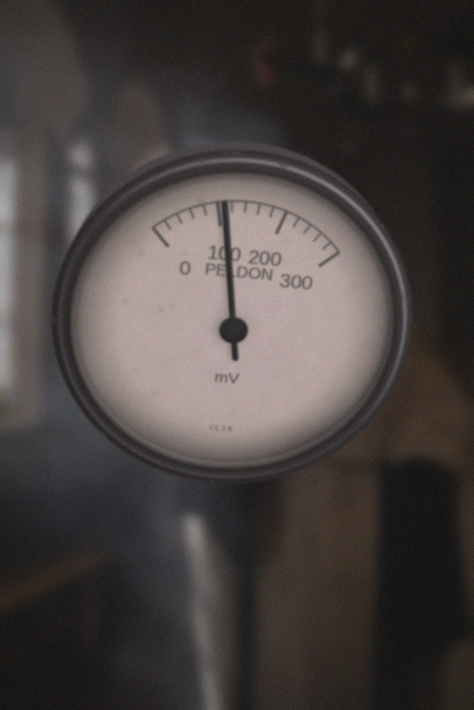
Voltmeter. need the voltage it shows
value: 110 mV
